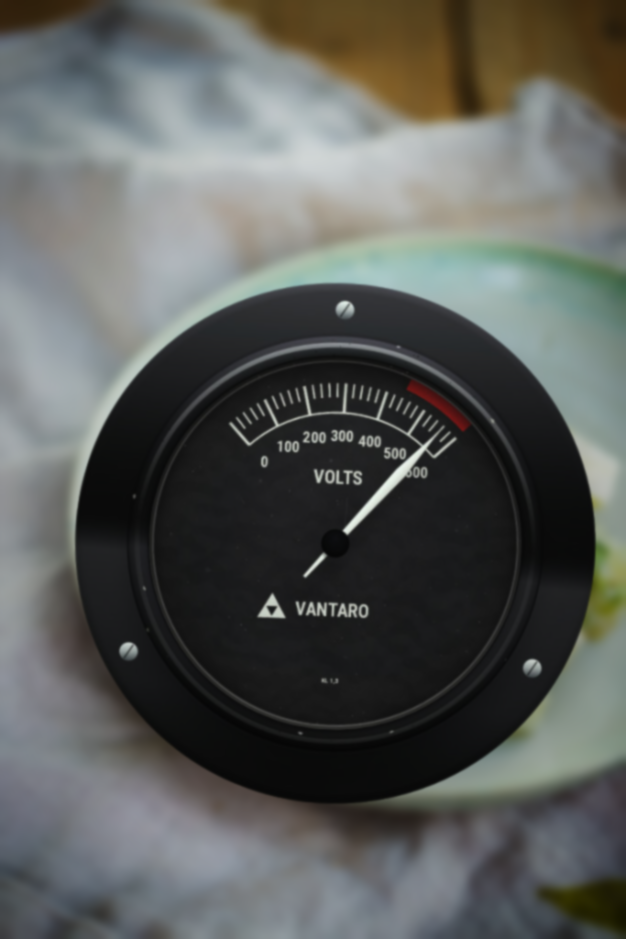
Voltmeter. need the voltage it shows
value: 560 V
